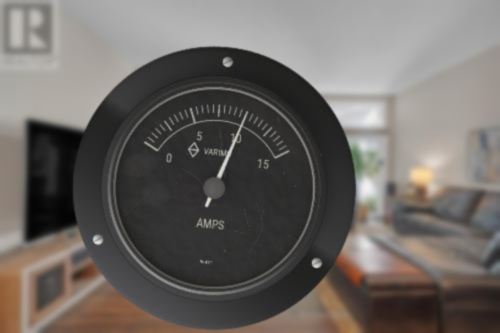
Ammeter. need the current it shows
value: 10 A
